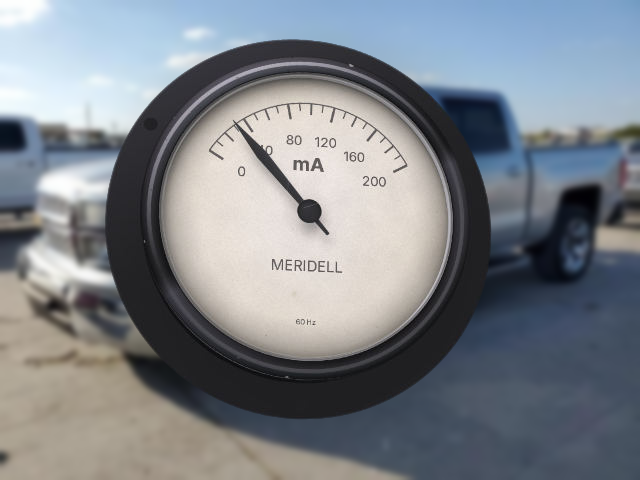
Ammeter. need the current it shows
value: 30 mA
